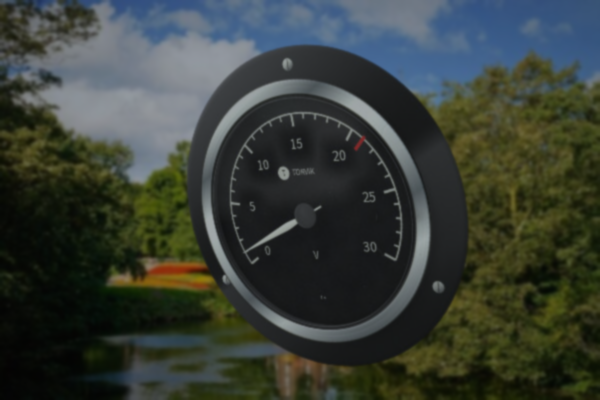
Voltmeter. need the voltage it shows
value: 1 V
